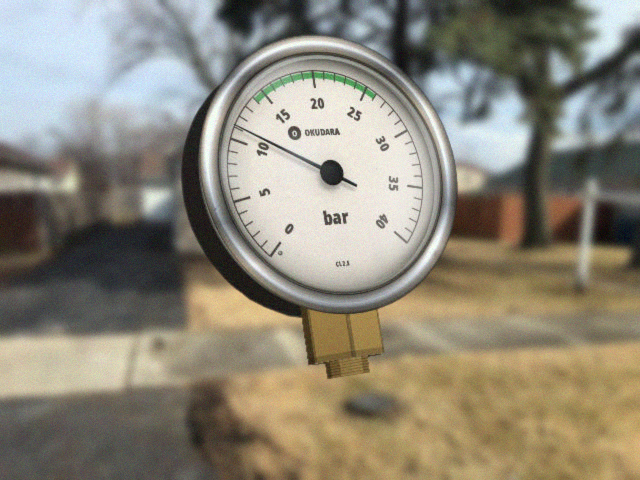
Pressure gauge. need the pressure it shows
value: 11 bar
